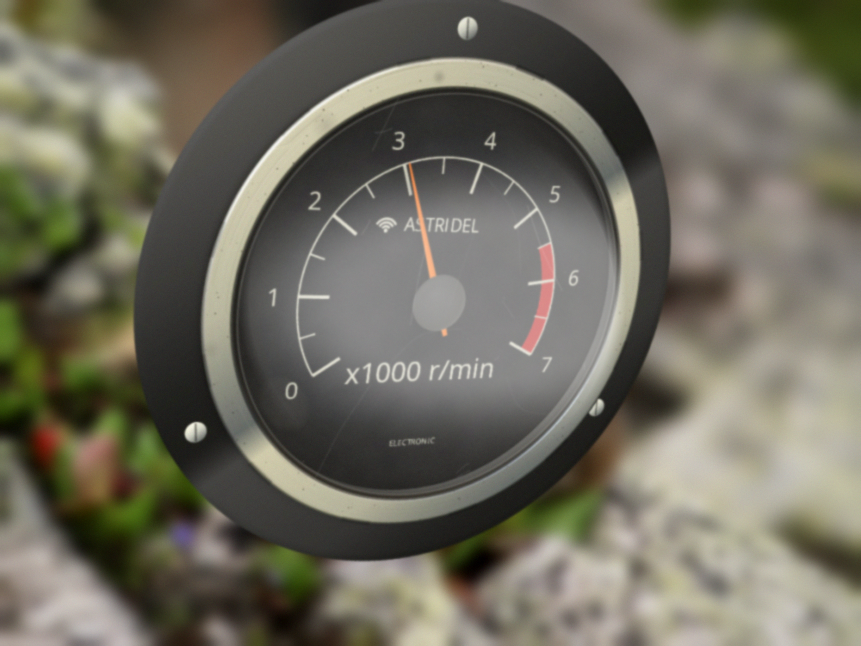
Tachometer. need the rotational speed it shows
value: 3000 rpm
